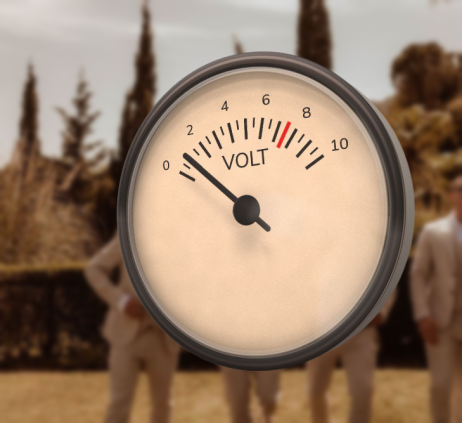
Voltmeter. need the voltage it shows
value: 1 V
